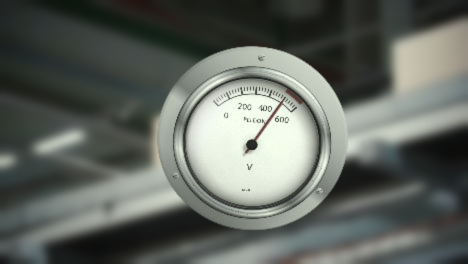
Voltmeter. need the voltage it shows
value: 500 V
